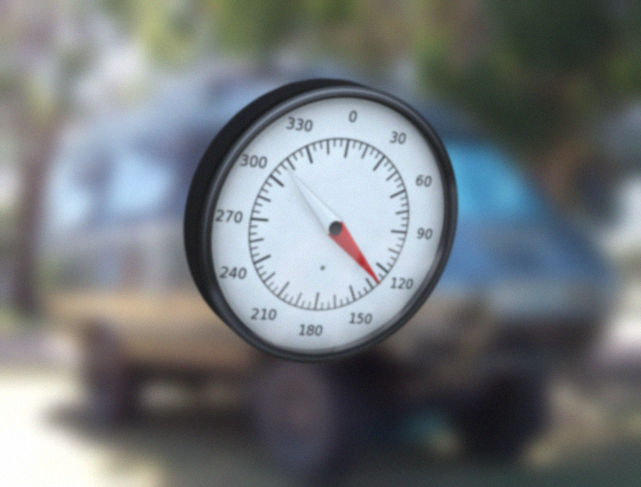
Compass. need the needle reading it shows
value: 130 °
